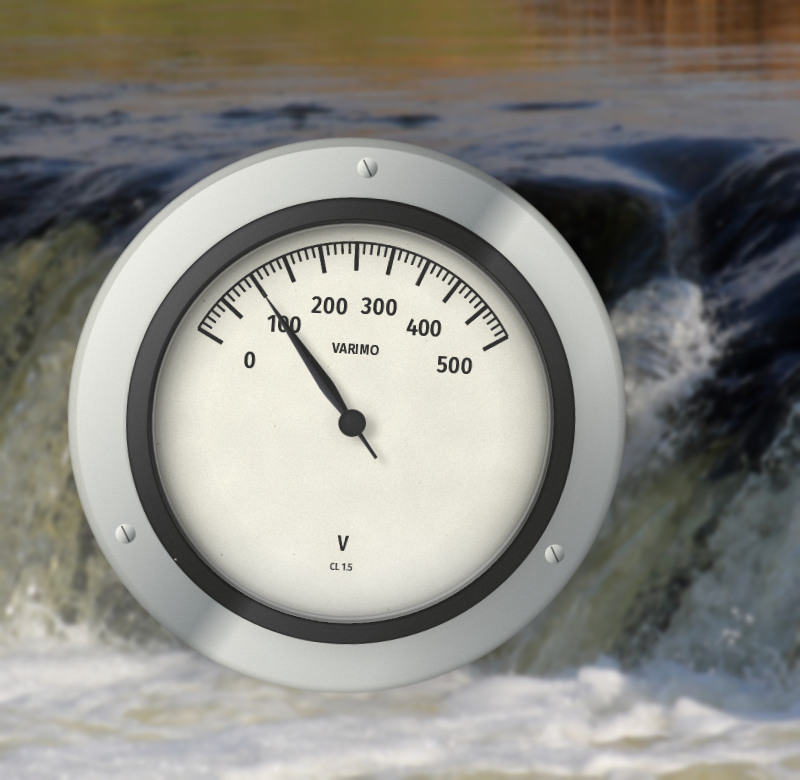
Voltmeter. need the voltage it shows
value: 100 V
